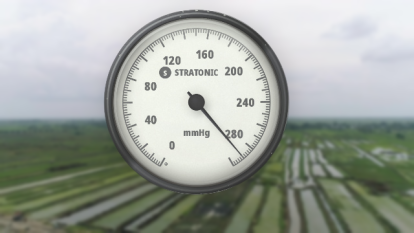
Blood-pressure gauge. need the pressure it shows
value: 290 mmHg
